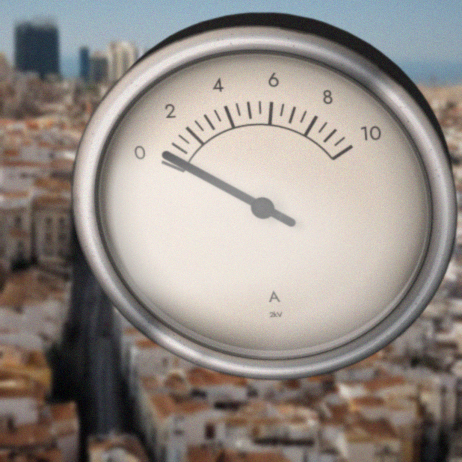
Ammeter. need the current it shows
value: 0.5 A
